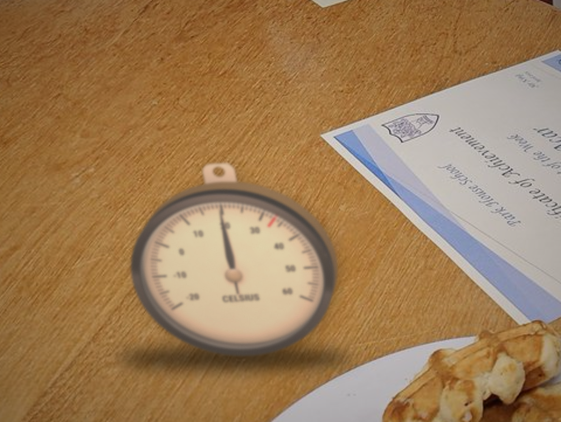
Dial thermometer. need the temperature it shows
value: 20 °C
